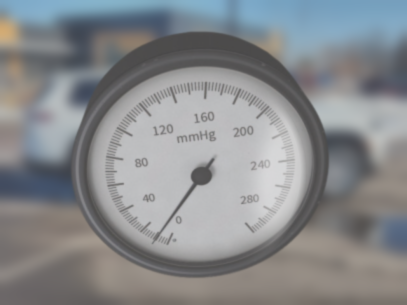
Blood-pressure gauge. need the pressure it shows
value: 10 mmHg
